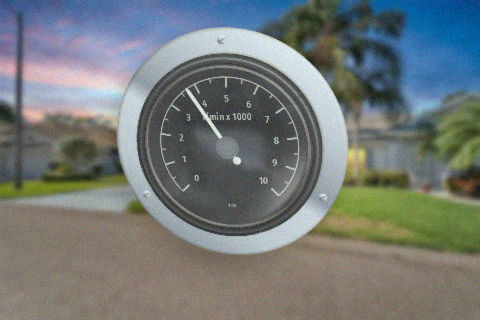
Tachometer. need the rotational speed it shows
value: 3750 rpm
